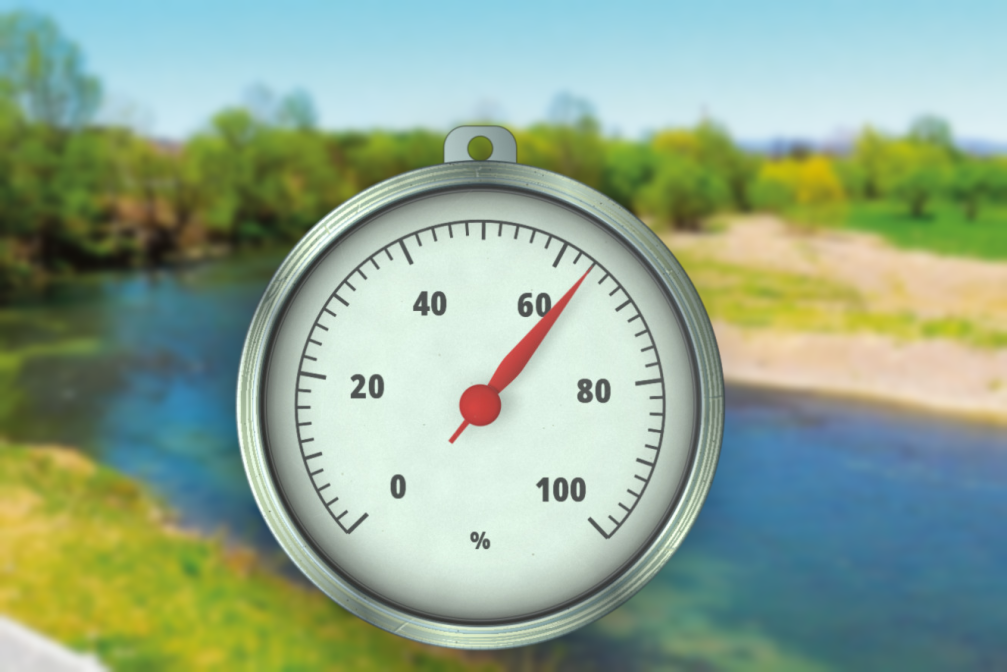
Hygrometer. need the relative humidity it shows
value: 64 %
